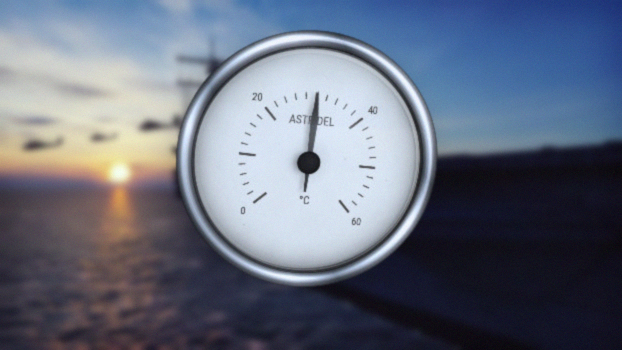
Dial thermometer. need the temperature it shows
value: 30 °C
